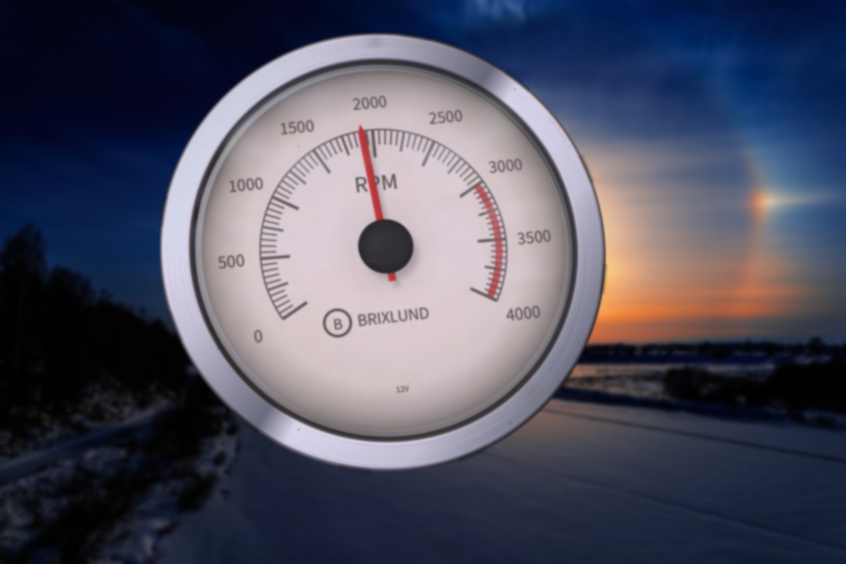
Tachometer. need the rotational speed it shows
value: 1900 rpm
